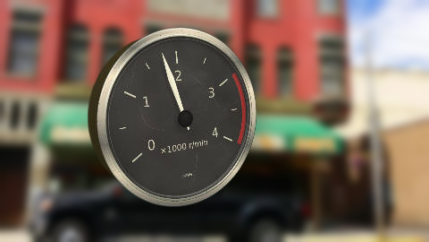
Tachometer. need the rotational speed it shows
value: 1750 rpm
